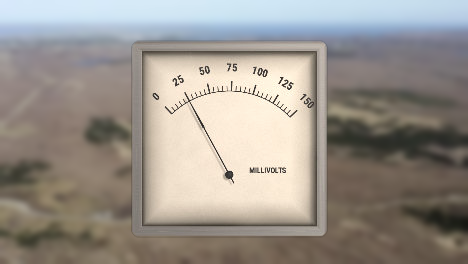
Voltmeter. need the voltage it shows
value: 25 mV
